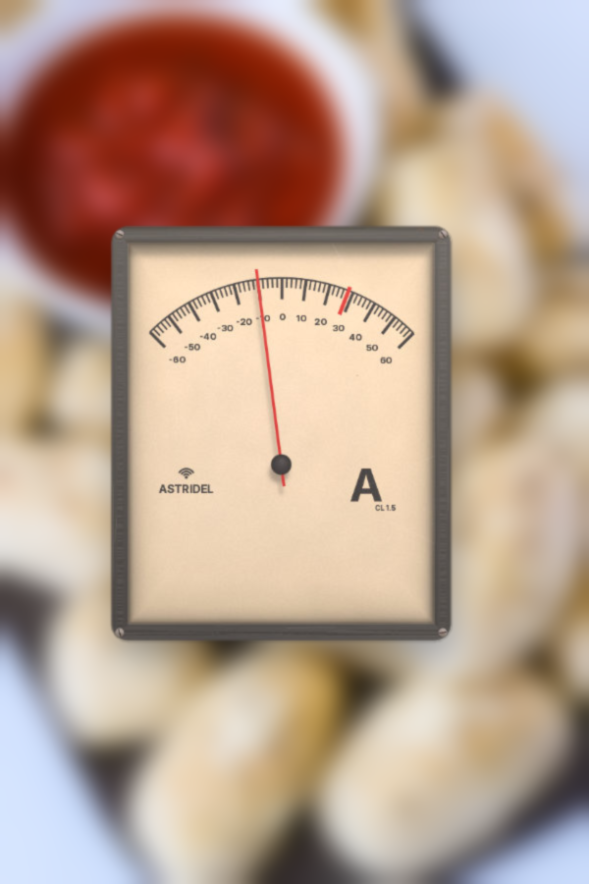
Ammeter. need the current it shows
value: -10 A
